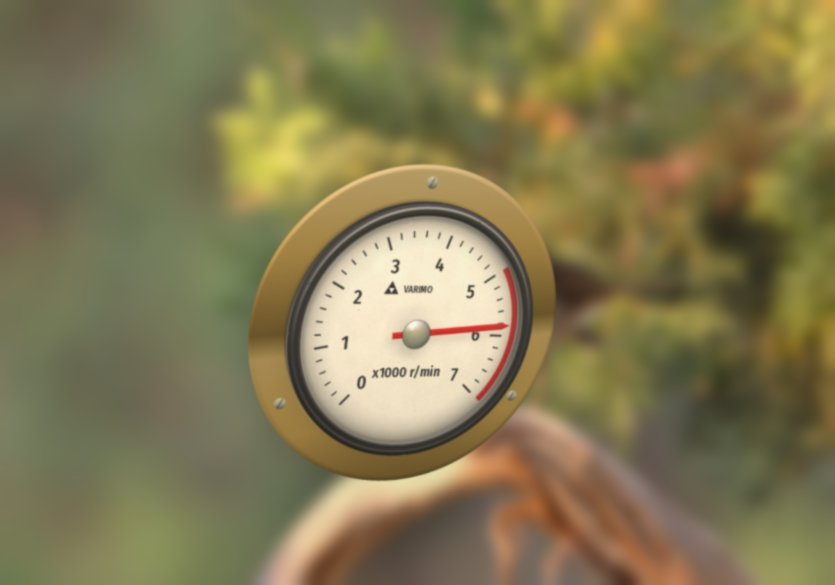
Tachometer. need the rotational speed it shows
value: 5800 rpm
